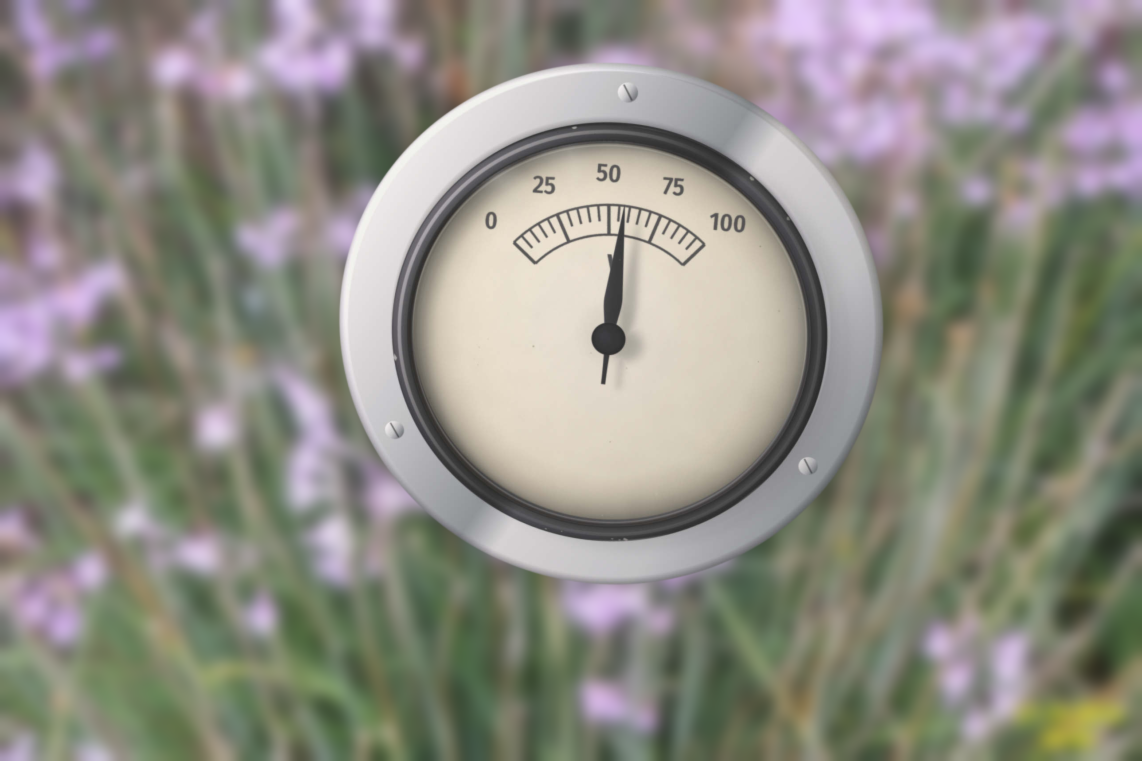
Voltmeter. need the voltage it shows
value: 57.5 V
